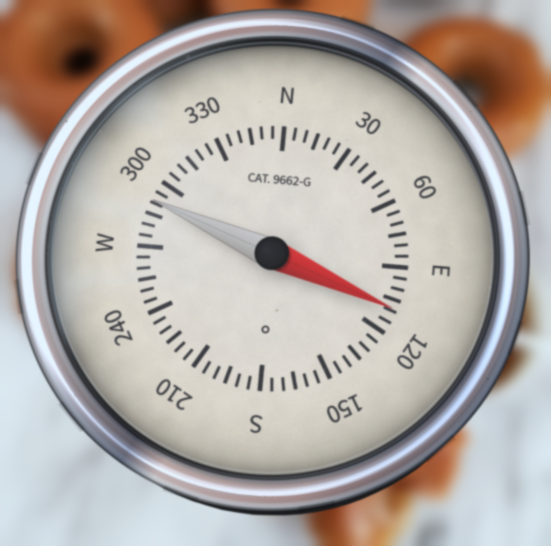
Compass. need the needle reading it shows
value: 110 °
